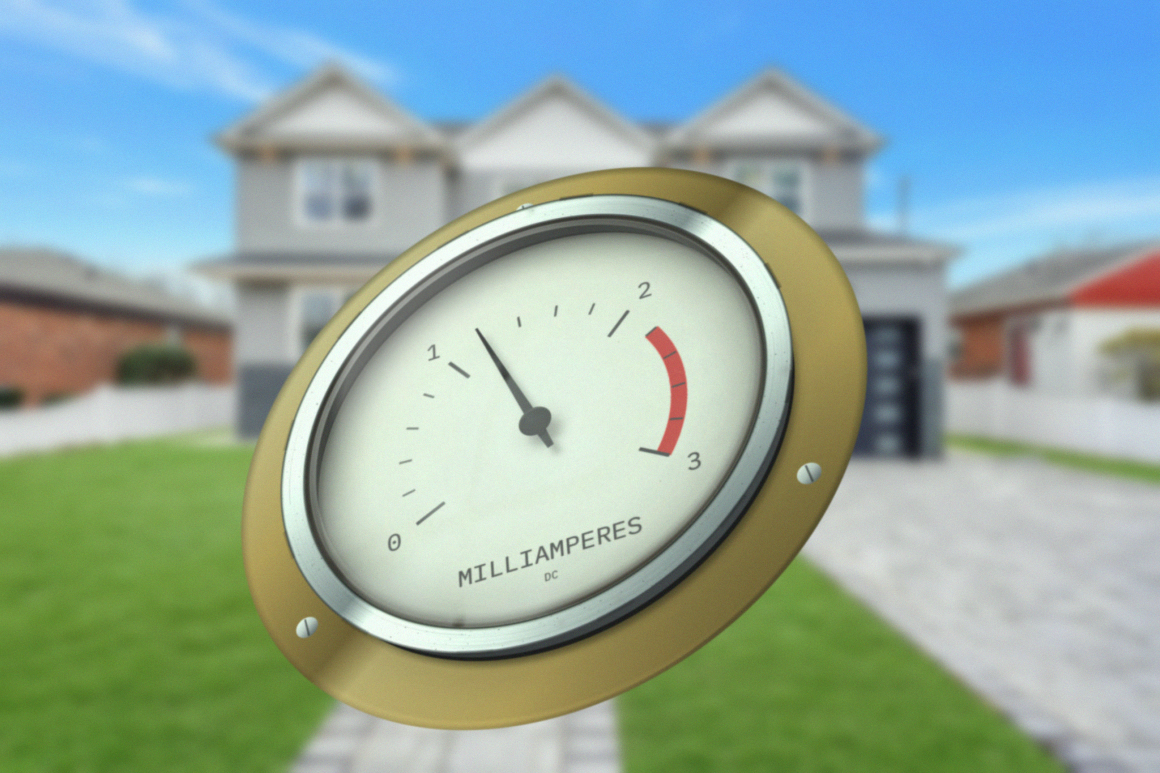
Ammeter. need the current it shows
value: 1.2 mA
